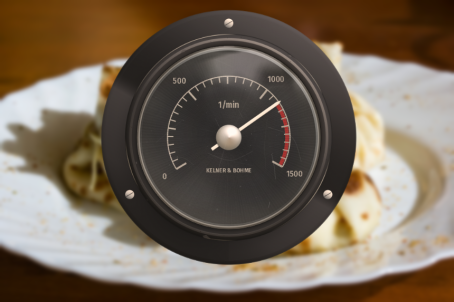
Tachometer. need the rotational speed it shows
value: 1100 rpm
